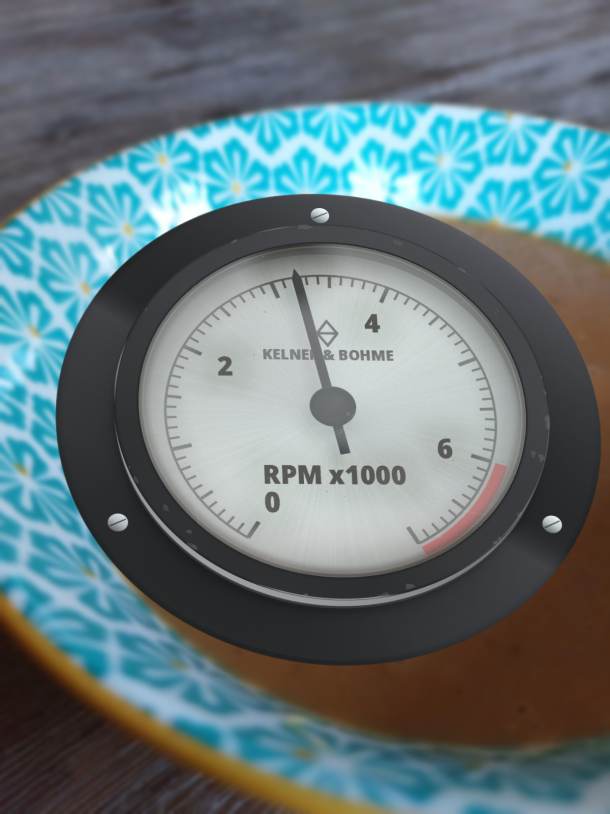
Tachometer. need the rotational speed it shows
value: 3200 rpm
